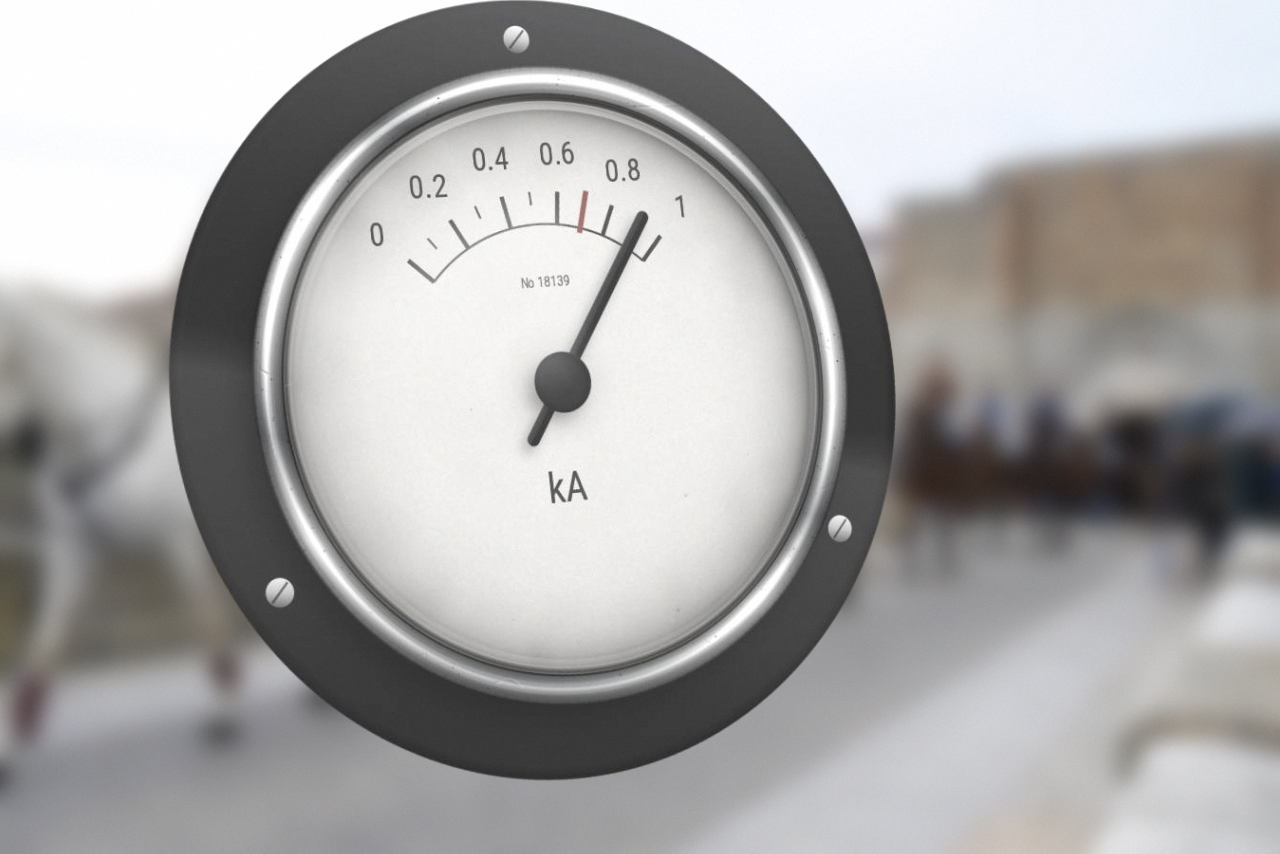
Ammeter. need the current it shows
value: 0.9 kA
